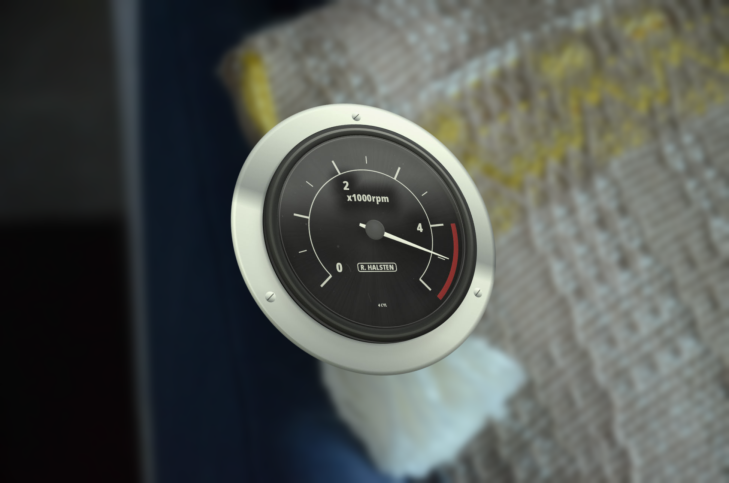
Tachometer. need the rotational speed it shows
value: 4500 rpm
